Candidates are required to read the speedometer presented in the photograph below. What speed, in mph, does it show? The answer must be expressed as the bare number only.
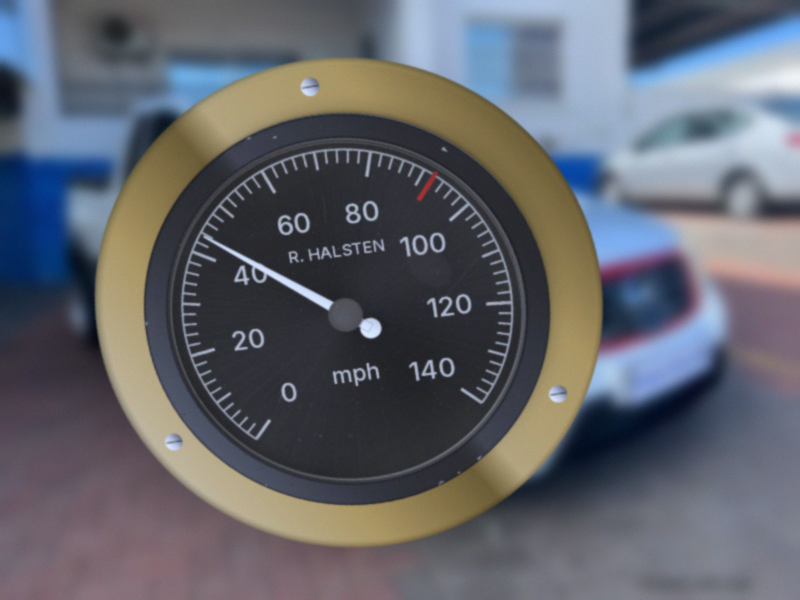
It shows 44
